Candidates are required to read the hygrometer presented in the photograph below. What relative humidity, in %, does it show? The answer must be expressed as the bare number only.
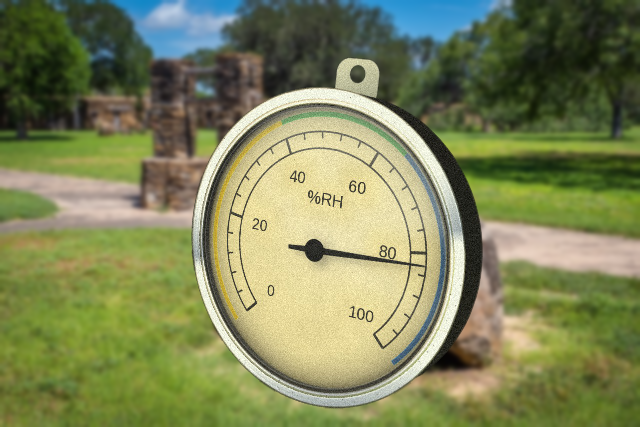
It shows 82
